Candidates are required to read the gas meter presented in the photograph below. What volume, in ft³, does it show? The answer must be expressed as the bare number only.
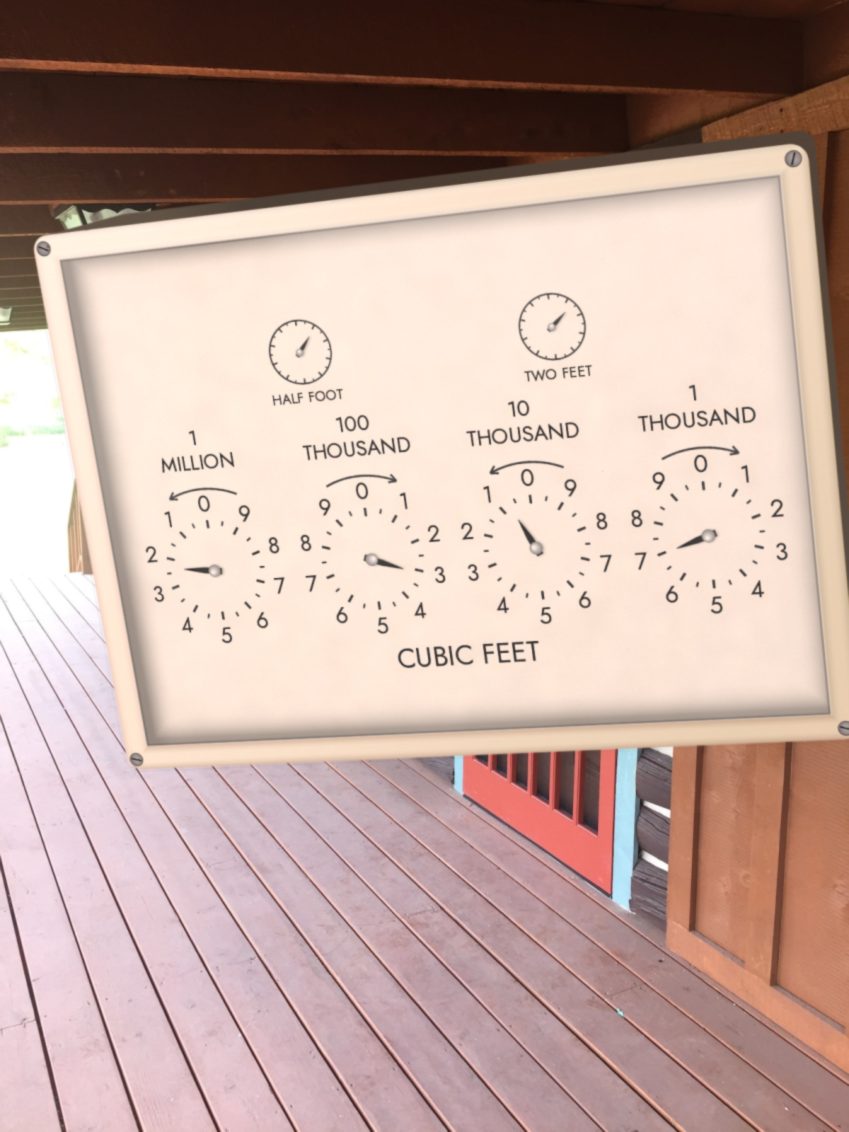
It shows 230700
